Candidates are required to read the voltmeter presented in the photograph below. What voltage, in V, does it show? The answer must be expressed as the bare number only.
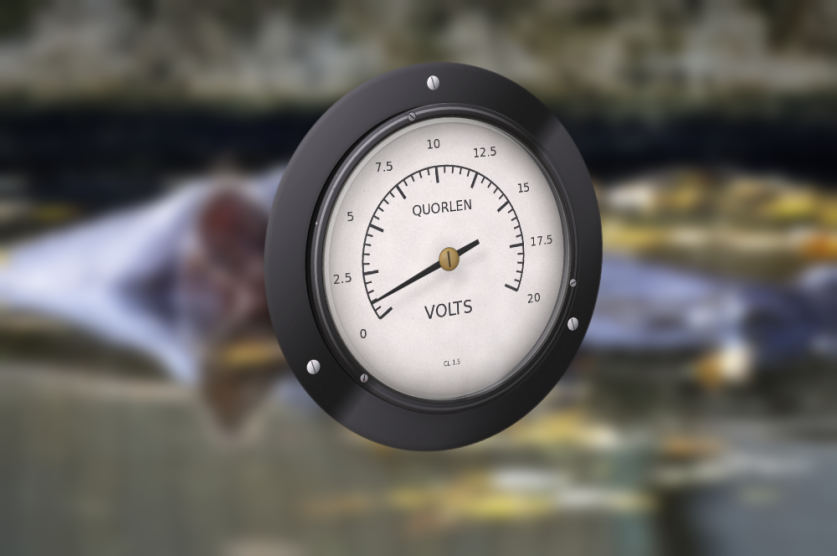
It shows 1
